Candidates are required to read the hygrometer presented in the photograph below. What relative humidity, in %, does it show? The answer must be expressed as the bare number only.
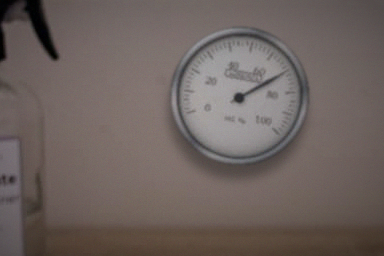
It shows 70
